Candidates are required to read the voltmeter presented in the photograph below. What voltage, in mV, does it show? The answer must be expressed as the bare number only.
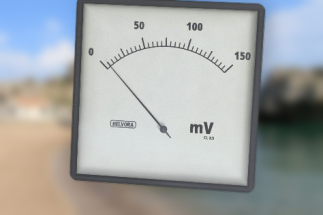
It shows 5
